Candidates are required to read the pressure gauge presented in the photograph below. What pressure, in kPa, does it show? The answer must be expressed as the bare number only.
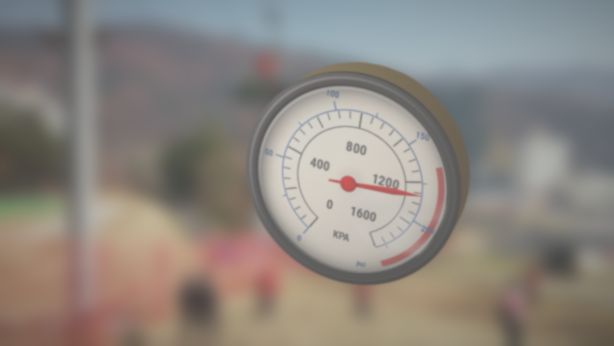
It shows 1250
